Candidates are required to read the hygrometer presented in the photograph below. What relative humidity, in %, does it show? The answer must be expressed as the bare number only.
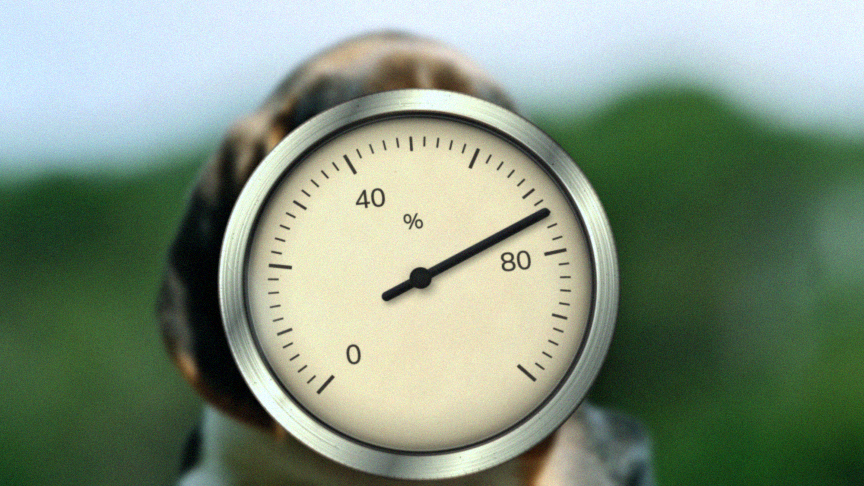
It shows 74
